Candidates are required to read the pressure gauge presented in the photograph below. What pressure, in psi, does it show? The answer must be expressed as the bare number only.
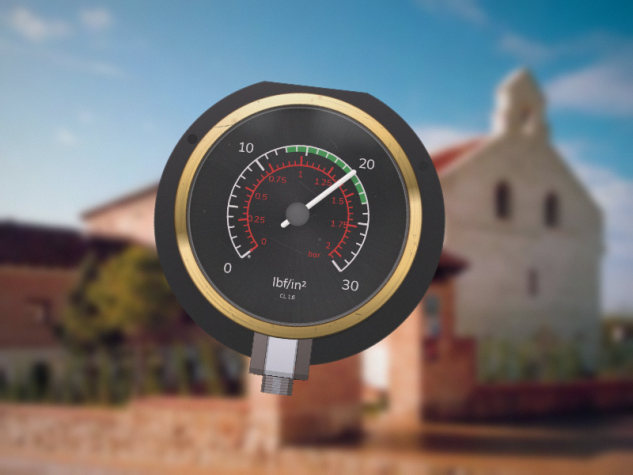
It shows 20
